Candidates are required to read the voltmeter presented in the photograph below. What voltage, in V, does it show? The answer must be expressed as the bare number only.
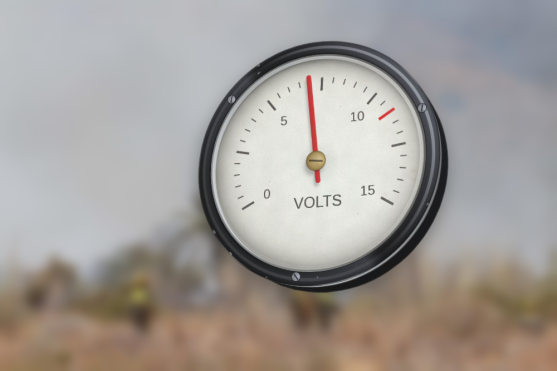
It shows 7
